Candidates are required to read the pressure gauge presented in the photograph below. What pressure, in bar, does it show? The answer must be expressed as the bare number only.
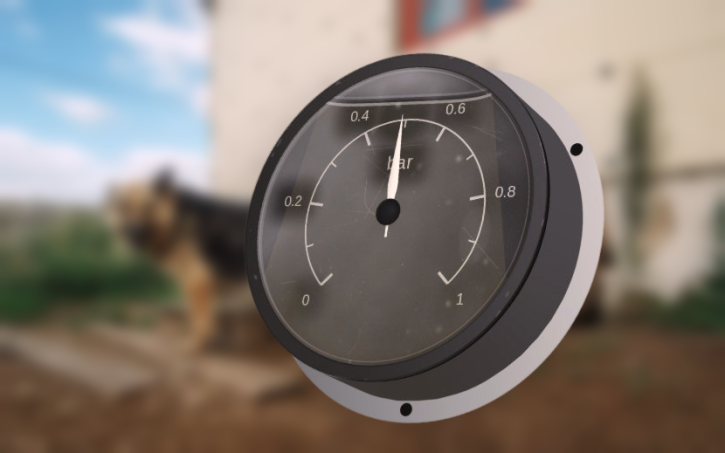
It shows 0.5
